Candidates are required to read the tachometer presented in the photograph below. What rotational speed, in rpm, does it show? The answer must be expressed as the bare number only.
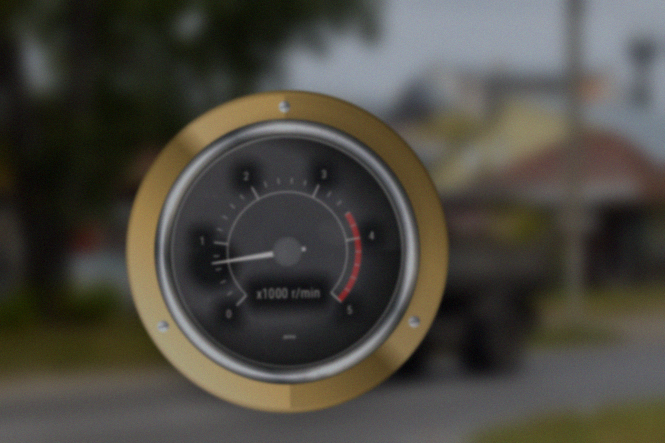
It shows 700
